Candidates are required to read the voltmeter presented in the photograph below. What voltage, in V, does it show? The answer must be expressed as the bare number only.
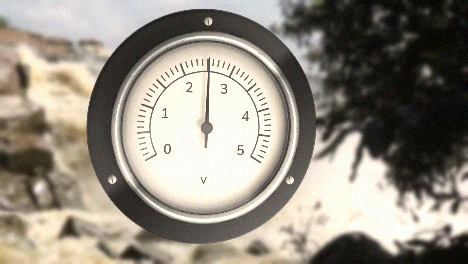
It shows 2.5
